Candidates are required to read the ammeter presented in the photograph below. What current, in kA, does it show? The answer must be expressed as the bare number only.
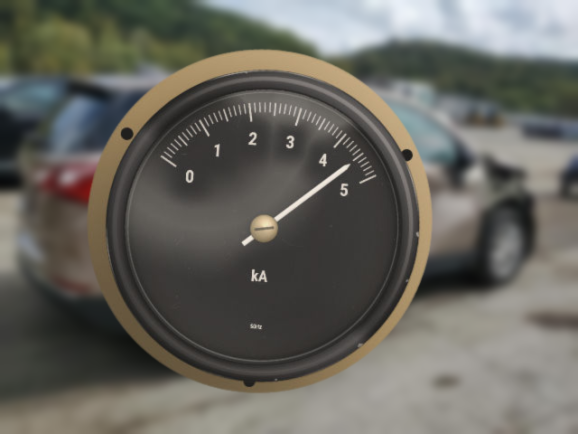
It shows 4.5
